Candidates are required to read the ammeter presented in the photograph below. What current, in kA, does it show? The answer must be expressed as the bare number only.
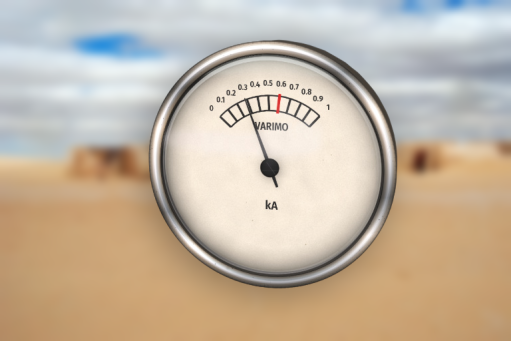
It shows 0.3
